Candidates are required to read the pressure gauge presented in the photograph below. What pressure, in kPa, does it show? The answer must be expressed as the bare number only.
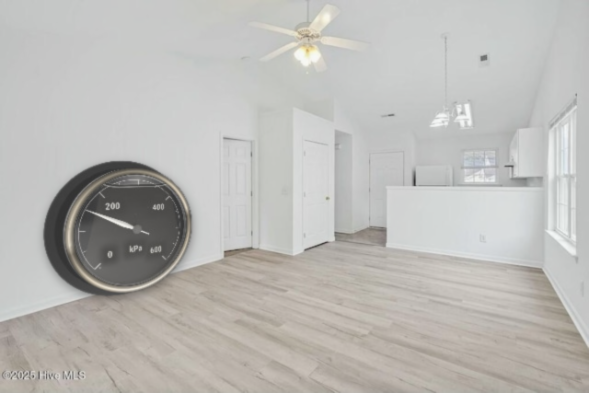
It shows 150
